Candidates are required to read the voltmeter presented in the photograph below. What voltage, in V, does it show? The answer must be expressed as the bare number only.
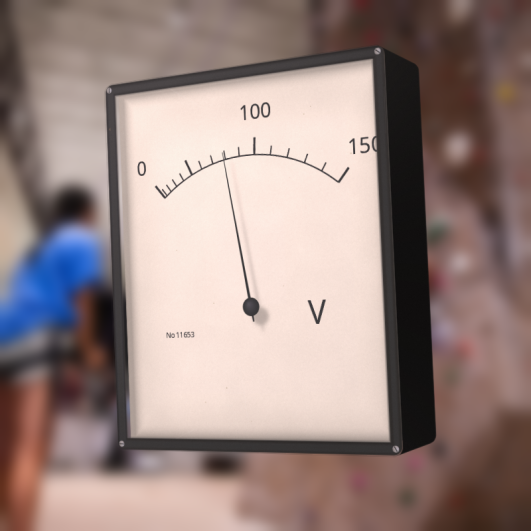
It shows 80
